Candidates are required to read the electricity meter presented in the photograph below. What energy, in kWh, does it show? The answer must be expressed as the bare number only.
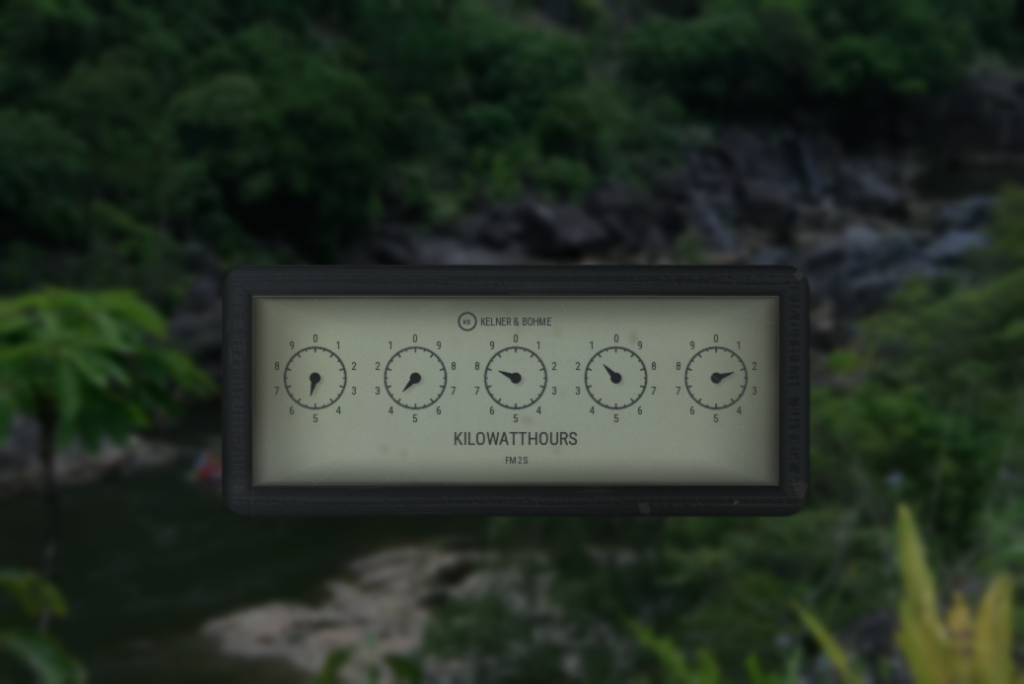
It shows 53812
